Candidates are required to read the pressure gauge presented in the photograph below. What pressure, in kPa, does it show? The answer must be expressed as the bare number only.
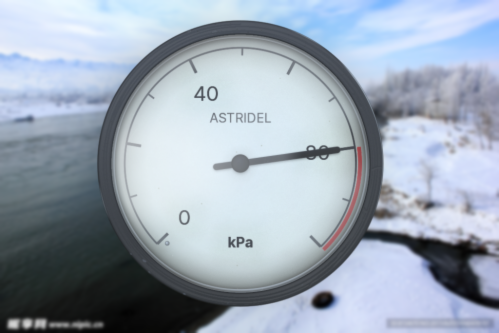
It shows 80
